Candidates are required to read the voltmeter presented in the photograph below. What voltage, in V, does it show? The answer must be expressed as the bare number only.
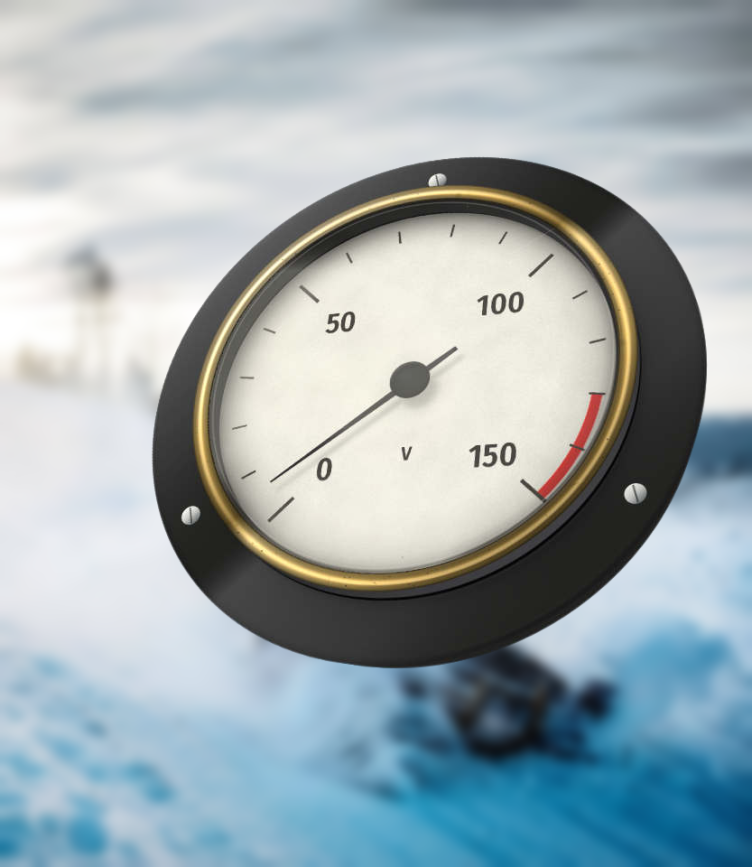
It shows 5
